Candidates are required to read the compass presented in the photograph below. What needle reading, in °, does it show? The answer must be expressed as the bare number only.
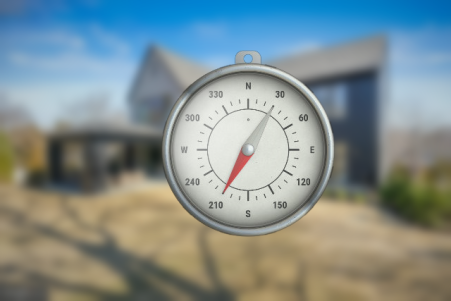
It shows 210
